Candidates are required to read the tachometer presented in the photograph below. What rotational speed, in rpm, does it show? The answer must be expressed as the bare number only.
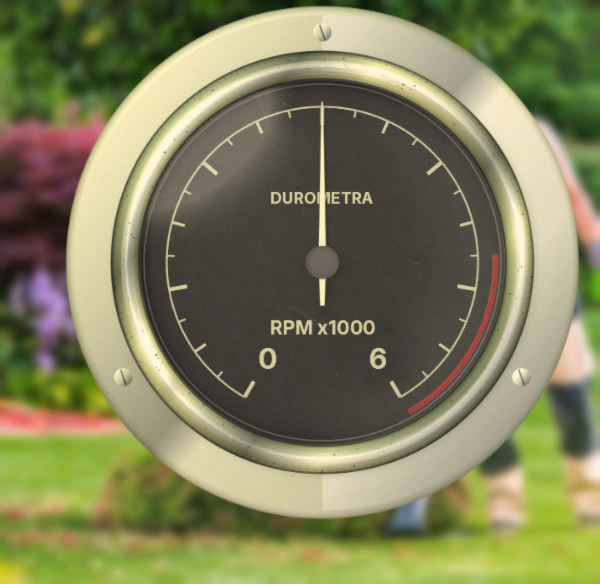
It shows 3000
